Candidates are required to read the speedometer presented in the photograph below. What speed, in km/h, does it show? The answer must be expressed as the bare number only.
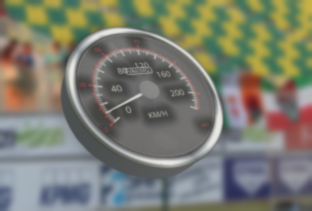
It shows 10
